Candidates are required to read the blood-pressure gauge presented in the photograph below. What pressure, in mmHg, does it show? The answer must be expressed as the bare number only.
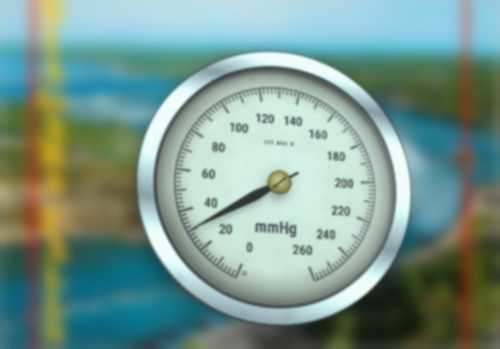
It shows 30
